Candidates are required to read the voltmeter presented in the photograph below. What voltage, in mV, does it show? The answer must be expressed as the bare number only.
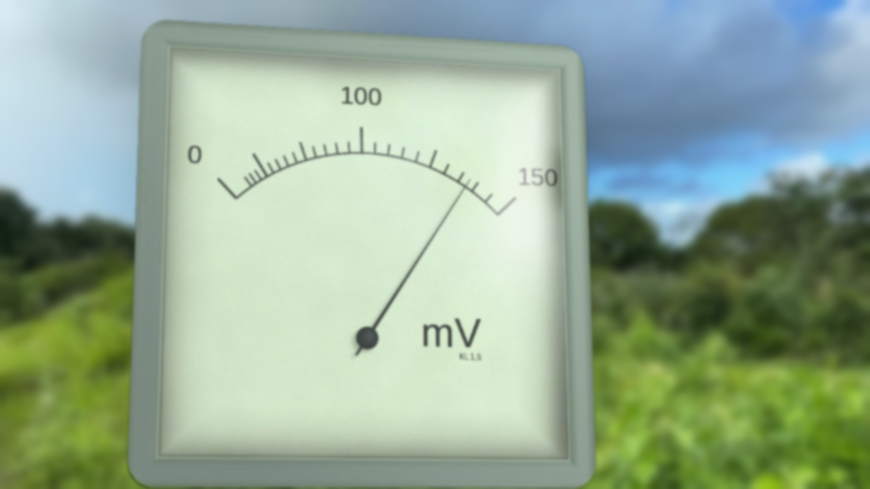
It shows 137.5
